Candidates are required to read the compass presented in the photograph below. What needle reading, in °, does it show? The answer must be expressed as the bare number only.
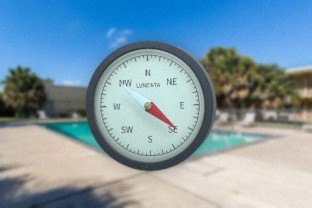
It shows 130
